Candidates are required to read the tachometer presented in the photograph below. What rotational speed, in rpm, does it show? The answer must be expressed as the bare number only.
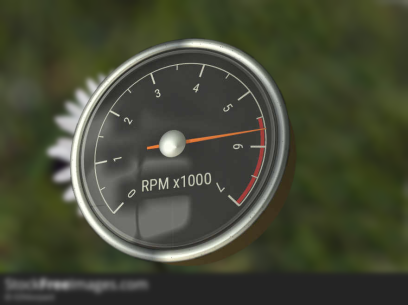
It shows 5750
